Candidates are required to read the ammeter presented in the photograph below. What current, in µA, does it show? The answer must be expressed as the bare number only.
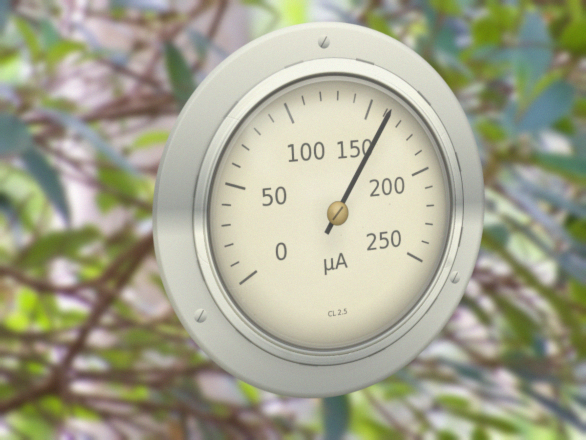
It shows 160
